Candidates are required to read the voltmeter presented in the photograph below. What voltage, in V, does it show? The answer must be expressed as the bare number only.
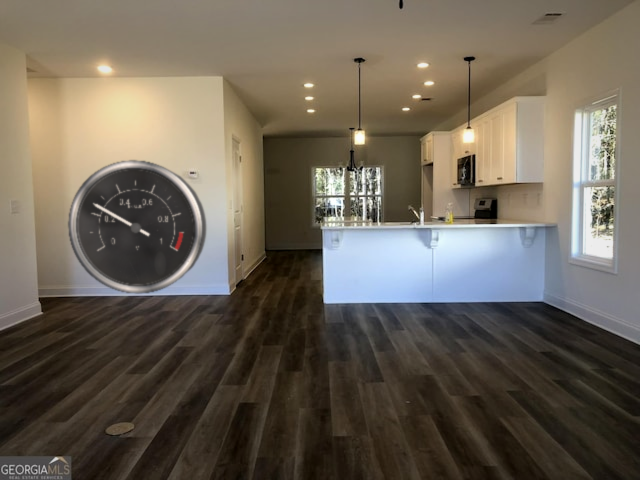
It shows 0.25
